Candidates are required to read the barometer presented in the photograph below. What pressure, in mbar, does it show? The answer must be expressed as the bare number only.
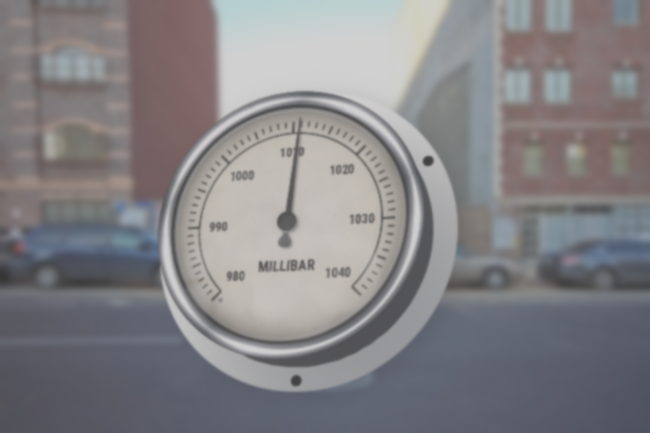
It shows 1011
